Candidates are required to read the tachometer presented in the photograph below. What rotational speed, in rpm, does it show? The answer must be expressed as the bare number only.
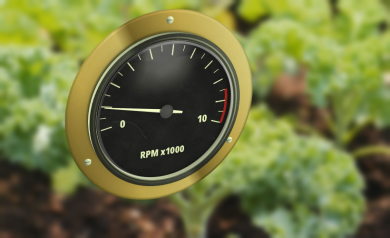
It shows 1000
